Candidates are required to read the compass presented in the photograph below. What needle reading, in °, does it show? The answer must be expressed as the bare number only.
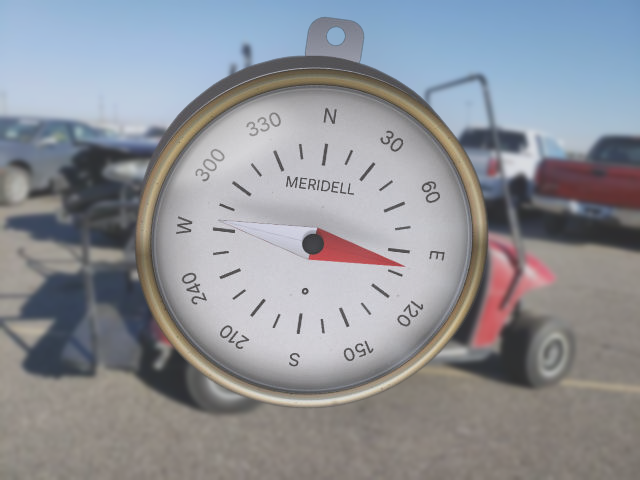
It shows 97.5
